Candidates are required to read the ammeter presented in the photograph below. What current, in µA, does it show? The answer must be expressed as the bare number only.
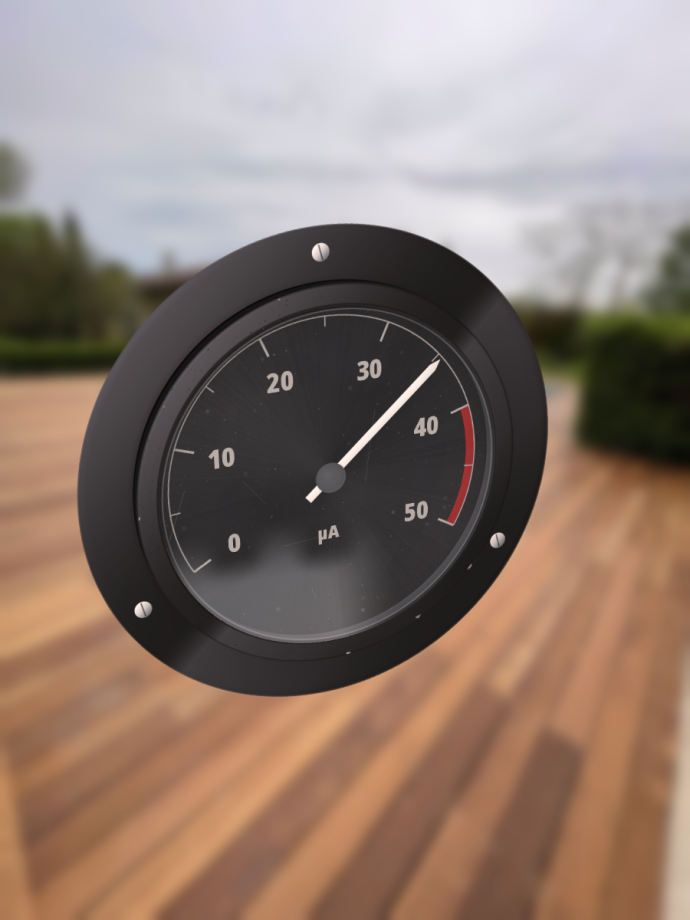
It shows 35
